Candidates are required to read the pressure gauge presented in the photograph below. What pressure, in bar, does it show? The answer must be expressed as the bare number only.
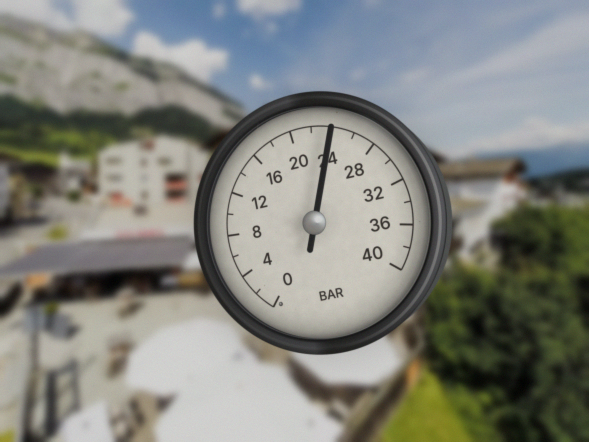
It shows 24
